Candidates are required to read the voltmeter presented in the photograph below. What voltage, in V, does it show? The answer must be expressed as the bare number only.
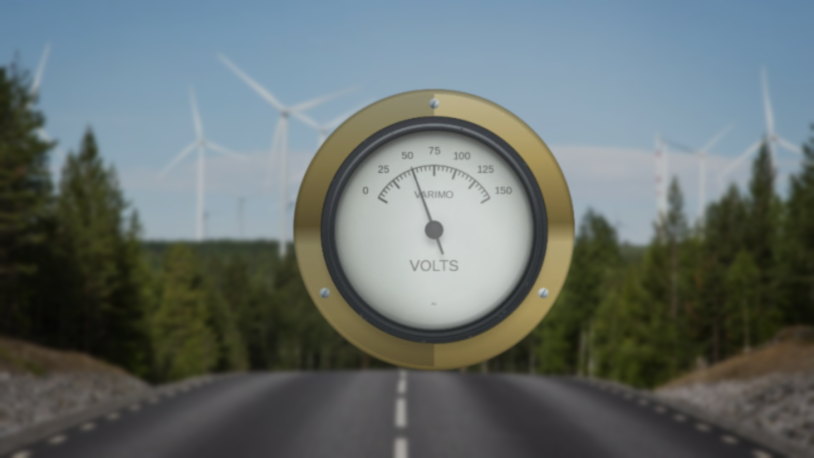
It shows 50
